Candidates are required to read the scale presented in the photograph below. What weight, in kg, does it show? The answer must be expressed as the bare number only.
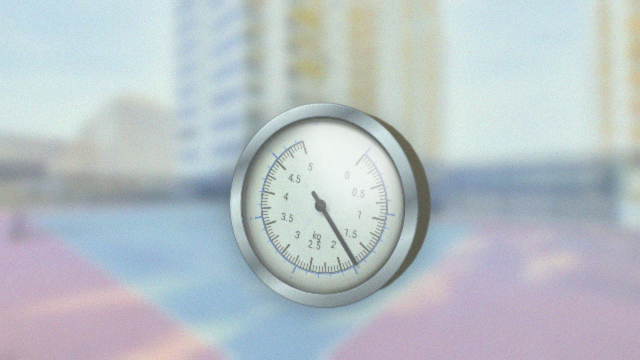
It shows 1.75
